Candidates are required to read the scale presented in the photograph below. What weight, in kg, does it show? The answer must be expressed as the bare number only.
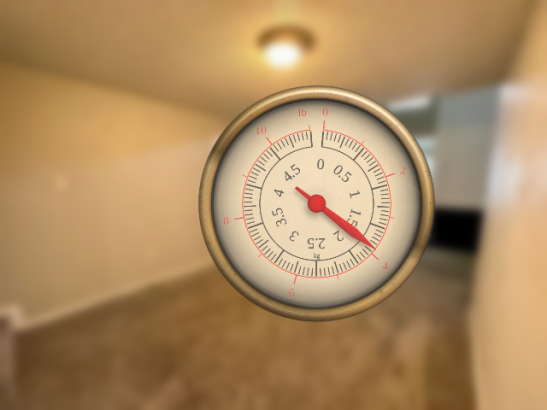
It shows 1.75
